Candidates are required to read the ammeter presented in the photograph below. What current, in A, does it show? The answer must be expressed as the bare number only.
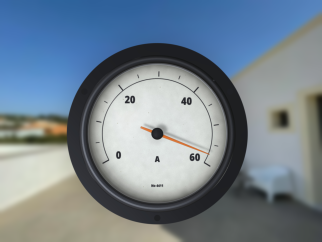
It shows 57.5
